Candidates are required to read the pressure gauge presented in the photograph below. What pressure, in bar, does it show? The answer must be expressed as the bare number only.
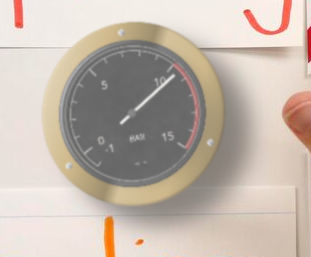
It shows 10.5
